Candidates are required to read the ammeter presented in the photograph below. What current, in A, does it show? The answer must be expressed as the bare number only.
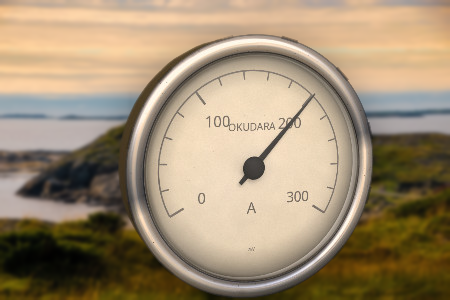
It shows 200
